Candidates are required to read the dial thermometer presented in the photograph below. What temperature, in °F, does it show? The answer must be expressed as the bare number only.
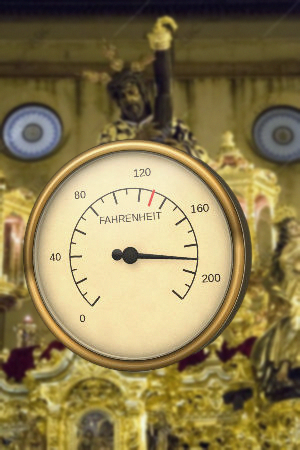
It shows 190
